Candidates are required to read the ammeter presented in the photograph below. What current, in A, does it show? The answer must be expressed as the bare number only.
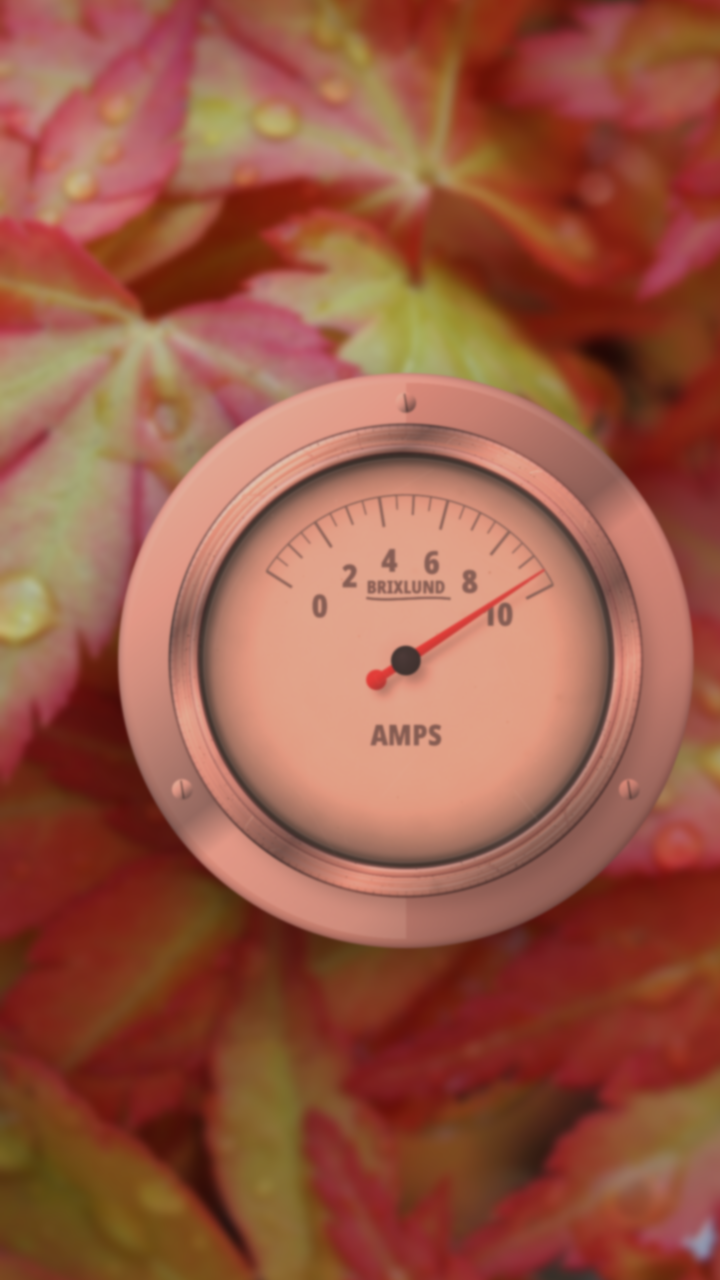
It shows 9.5
